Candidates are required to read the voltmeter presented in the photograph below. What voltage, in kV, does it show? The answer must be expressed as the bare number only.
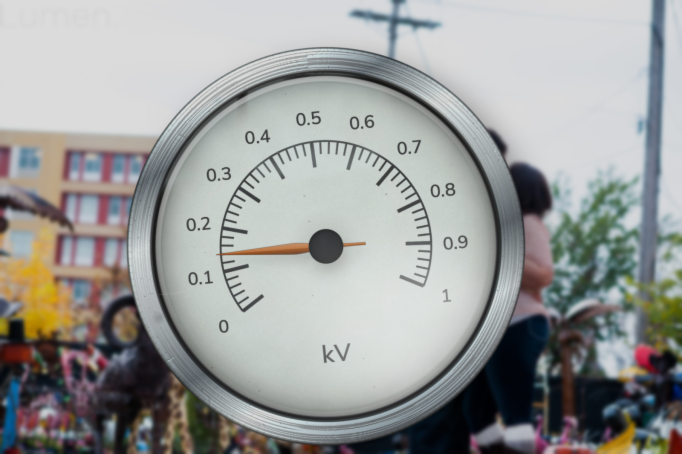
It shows 0.14
